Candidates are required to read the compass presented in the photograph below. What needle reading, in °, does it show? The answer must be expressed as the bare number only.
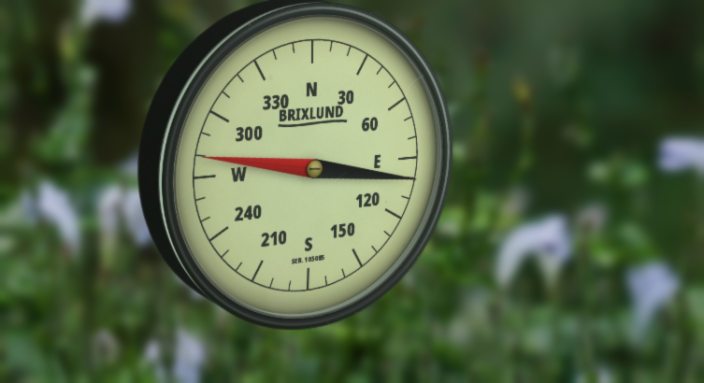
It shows 280
